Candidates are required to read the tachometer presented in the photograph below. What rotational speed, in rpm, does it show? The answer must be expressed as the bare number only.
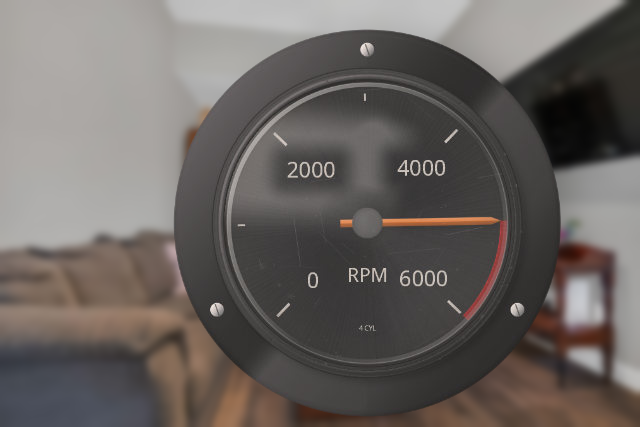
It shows 5000
